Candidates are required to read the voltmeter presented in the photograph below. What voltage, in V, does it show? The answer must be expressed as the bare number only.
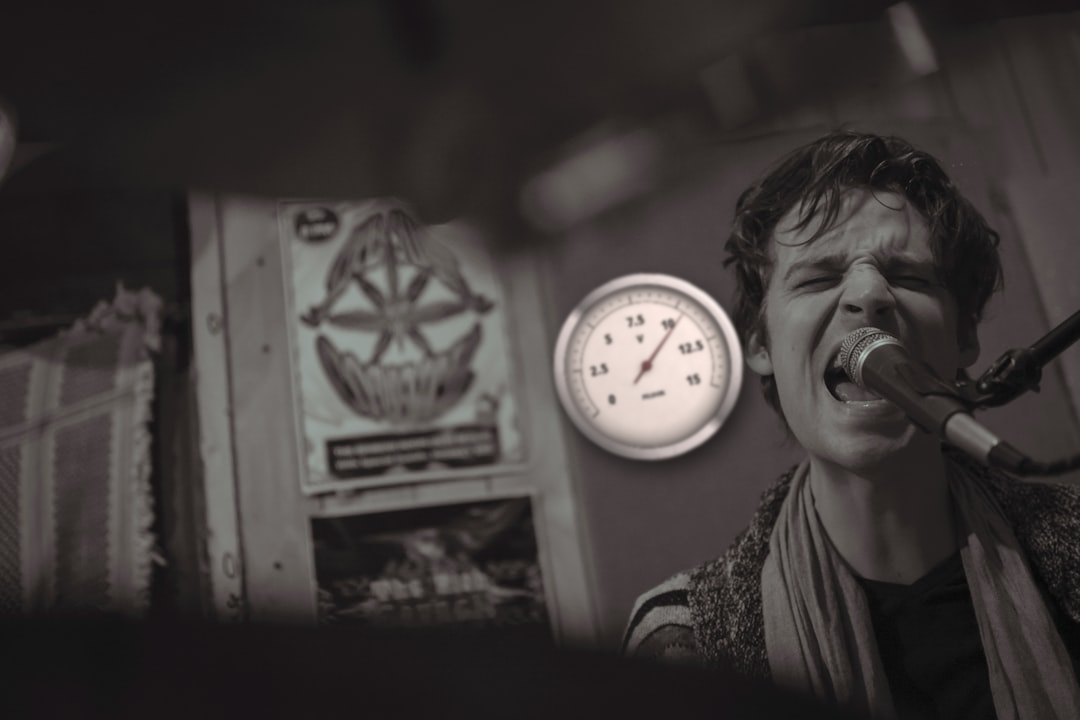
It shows 10.5
